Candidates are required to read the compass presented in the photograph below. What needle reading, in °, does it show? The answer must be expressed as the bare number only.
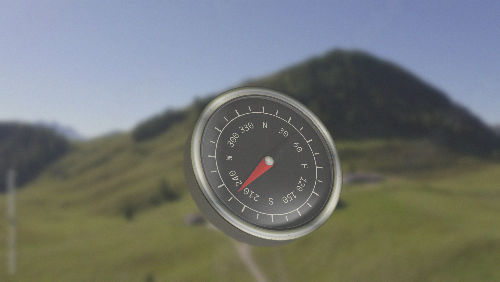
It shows 225
